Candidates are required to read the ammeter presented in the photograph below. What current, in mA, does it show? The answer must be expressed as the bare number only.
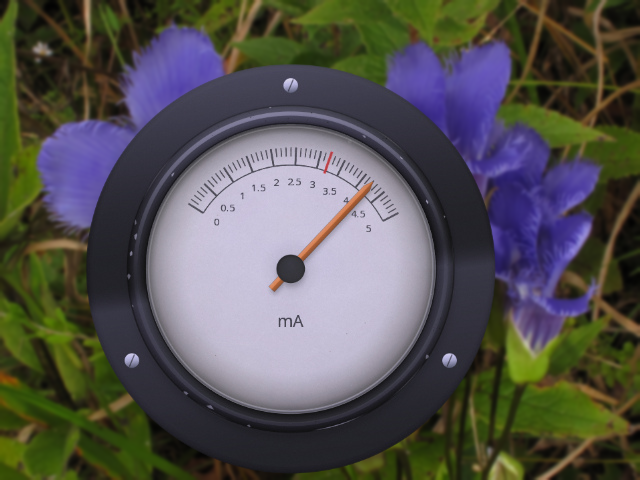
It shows 4.2
